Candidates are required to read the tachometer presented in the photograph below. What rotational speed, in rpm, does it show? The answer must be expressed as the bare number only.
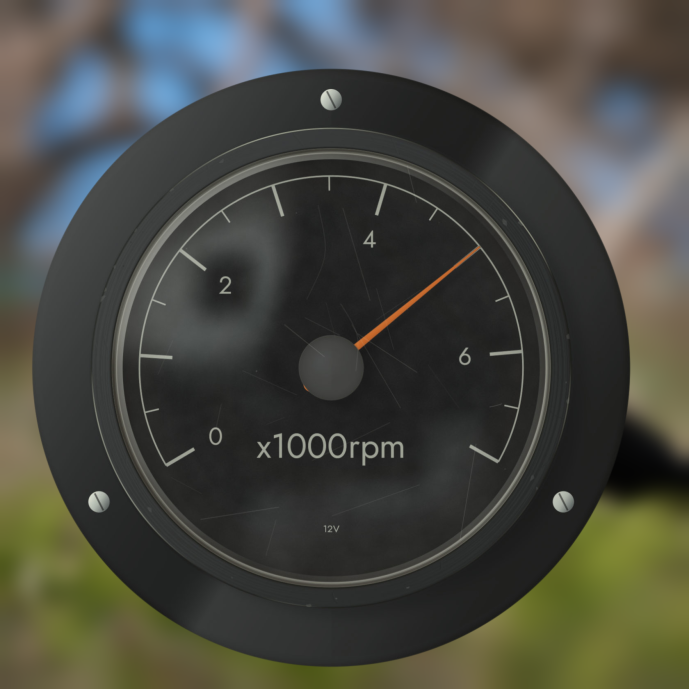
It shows 5000
